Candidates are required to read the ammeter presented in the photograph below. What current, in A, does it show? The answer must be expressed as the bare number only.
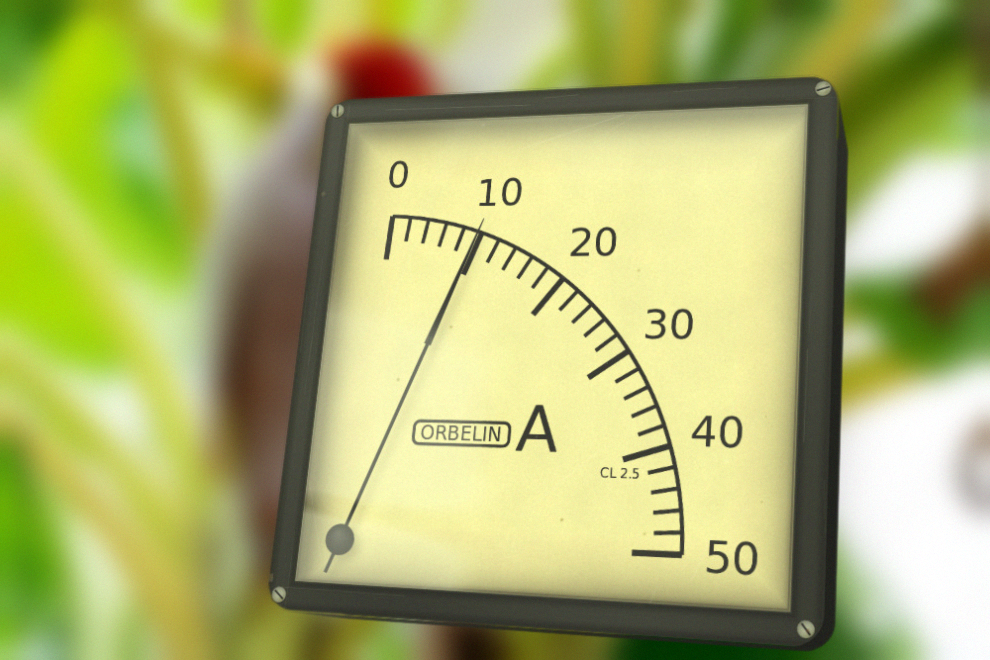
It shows 10
